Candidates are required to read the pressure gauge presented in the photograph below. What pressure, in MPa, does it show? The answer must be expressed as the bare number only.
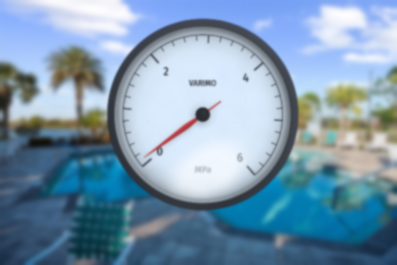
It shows 0.1
